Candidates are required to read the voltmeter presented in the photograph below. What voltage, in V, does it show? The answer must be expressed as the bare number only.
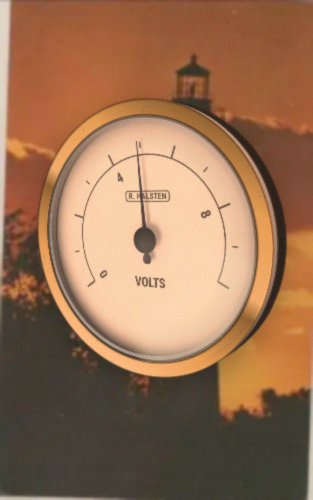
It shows 5
